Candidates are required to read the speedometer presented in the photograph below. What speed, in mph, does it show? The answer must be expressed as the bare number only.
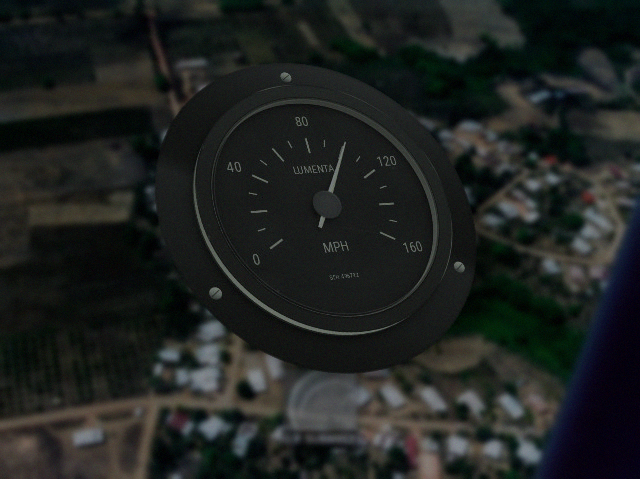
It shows 100
